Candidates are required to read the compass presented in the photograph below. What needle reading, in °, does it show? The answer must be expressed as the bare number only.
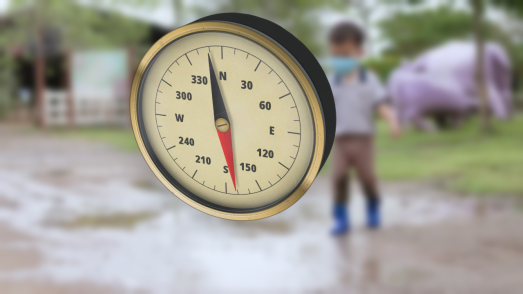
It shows 170
